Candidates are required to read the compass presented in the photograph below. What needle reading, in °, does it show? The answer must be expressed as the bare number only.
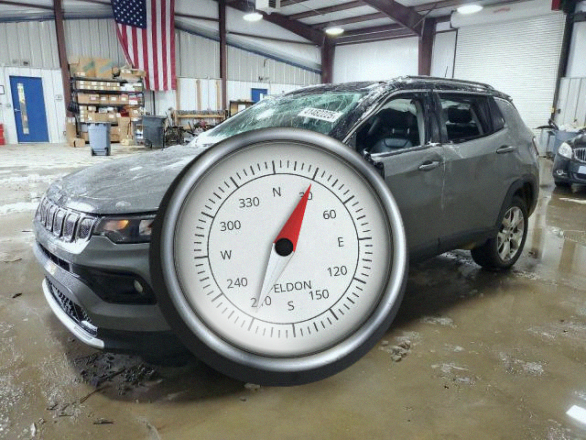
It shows 30
